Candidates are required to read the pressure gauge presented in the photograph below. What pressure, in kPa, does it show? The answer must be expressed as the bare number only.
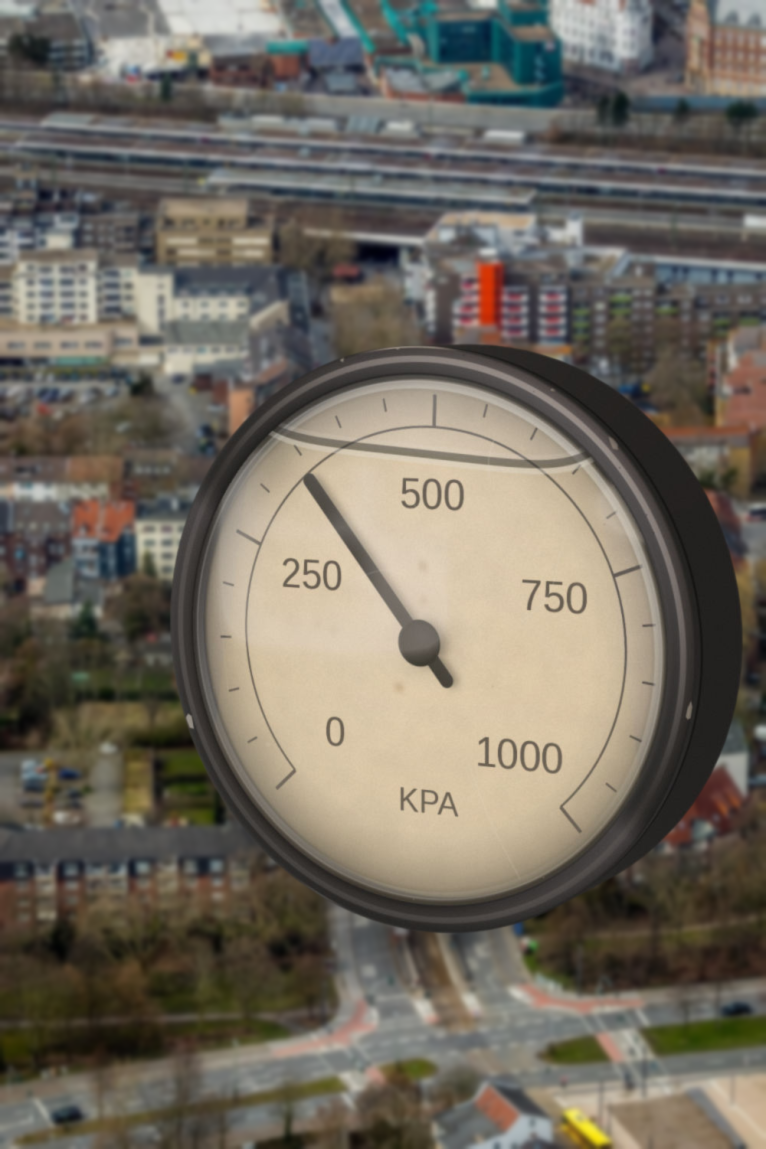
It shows 350
